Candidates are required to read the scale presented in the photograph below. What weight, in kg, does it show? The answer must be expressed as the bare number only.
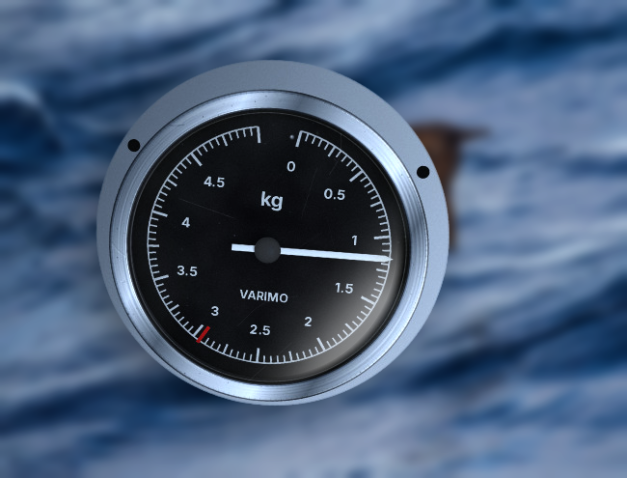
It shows 1.15
